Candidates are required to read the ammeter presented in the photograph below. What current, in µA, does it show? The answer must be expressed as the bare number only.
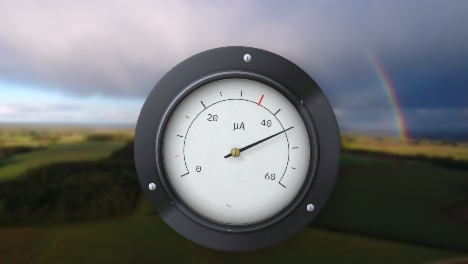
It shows 45
